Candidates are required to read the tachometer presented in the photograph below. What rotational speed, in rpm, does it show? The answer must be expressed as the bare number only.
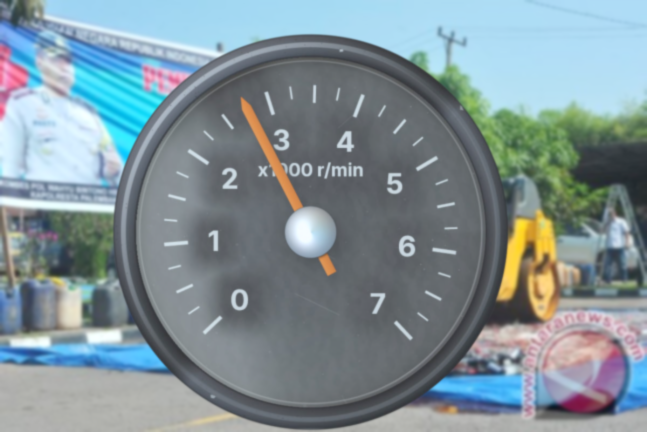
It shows 2750
